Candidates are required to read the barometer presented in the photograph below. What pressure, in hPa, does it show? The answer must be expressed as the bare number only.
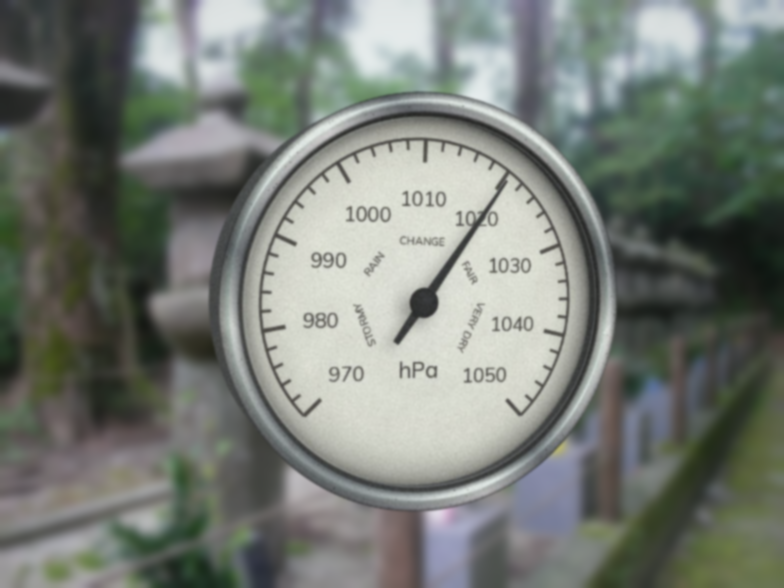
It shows 1020
